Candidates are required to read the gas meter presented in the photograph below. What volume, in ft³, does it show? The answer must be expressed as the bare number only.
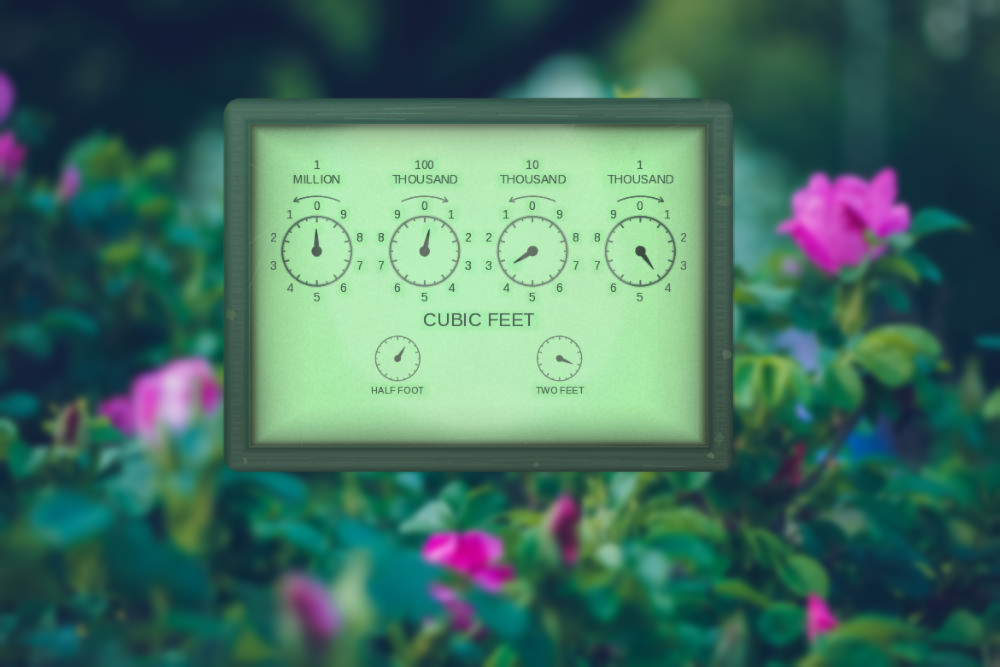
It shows 3400
